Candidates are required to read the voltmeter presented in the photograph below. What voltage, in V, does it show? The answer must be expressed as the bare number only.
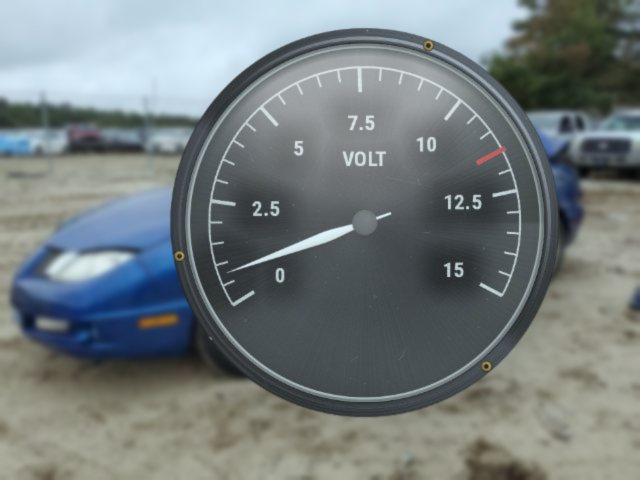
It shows 0.75
